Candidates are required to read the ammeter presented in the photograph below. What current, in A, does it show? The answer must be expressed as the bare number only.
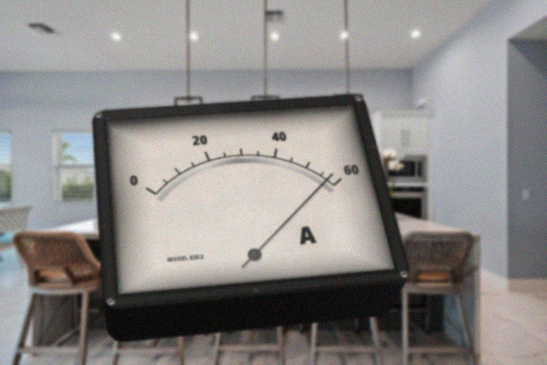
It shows 57.5
